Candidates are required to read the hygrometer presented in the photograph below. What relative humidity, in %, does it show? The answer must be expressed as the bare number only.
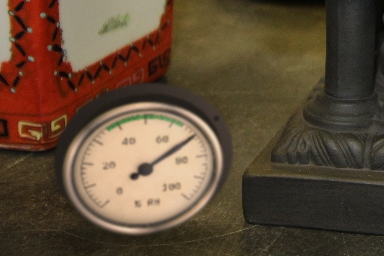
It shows 70
